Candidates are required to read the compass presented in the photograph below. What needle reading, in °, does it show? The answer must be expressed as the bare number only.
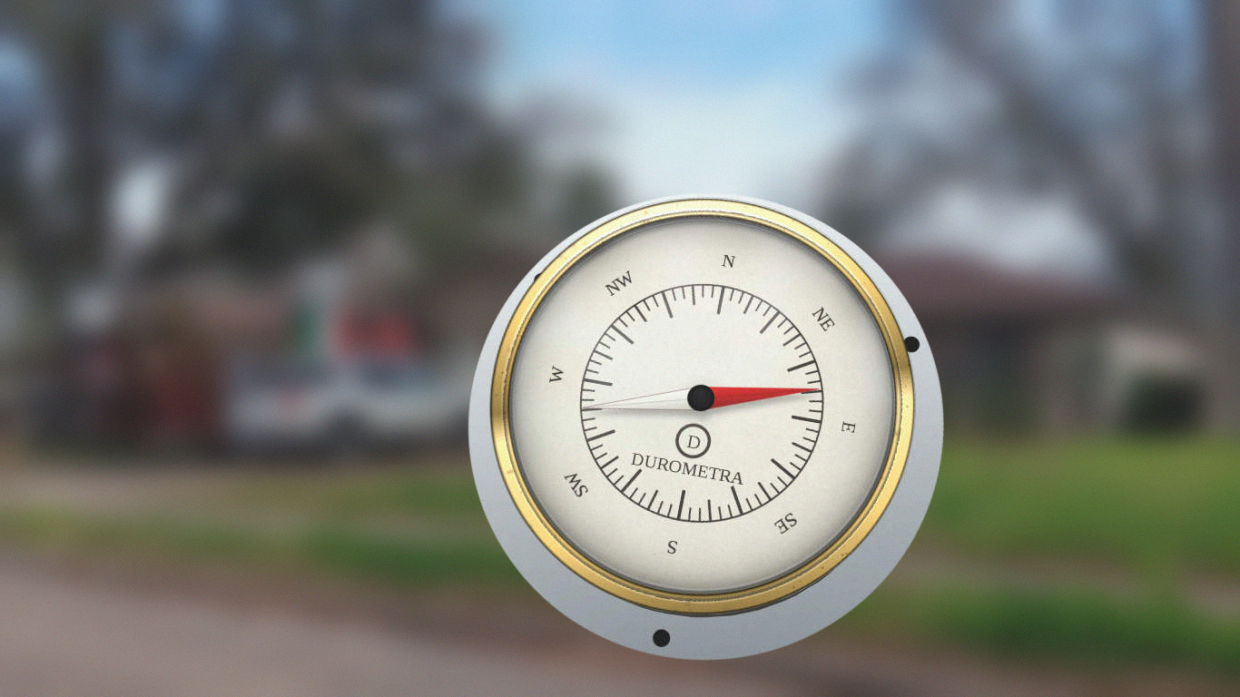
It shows 75
